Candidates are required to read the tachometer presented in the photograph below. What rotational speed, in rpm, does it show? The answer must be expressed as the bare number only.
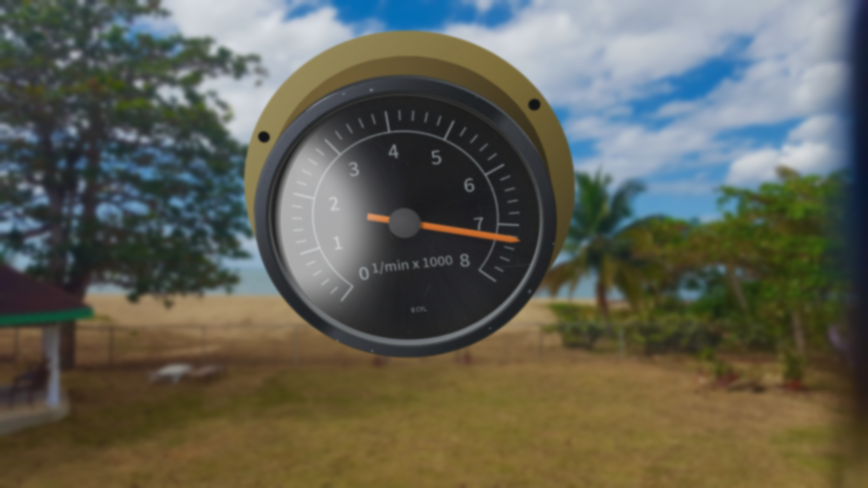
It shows 7200
